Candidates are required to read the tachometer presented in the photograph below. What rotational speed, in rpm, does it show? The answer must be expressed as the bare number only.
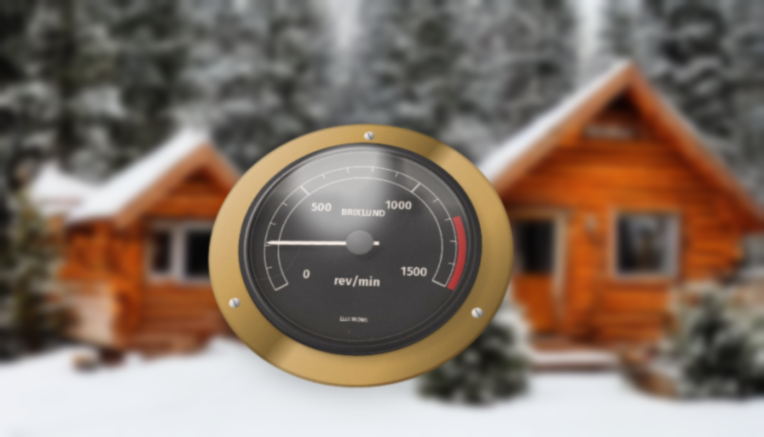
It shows 200
